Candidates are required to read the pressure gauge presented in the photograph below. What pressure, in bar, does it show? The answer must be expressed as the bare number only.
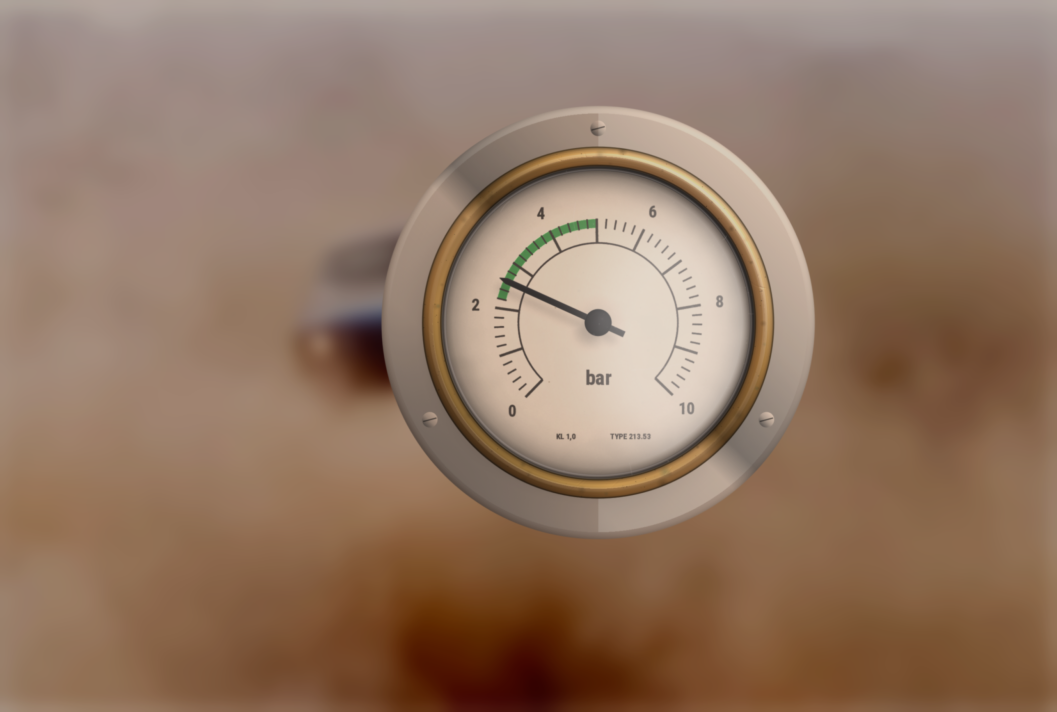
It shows 2.6
